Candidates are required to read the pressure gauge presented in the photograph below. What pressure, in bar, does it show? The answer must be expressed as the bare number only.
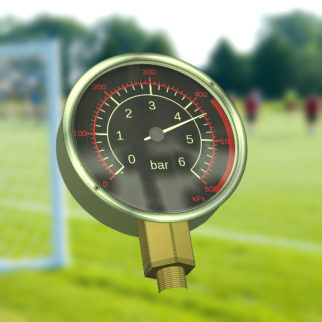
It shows 4.4
